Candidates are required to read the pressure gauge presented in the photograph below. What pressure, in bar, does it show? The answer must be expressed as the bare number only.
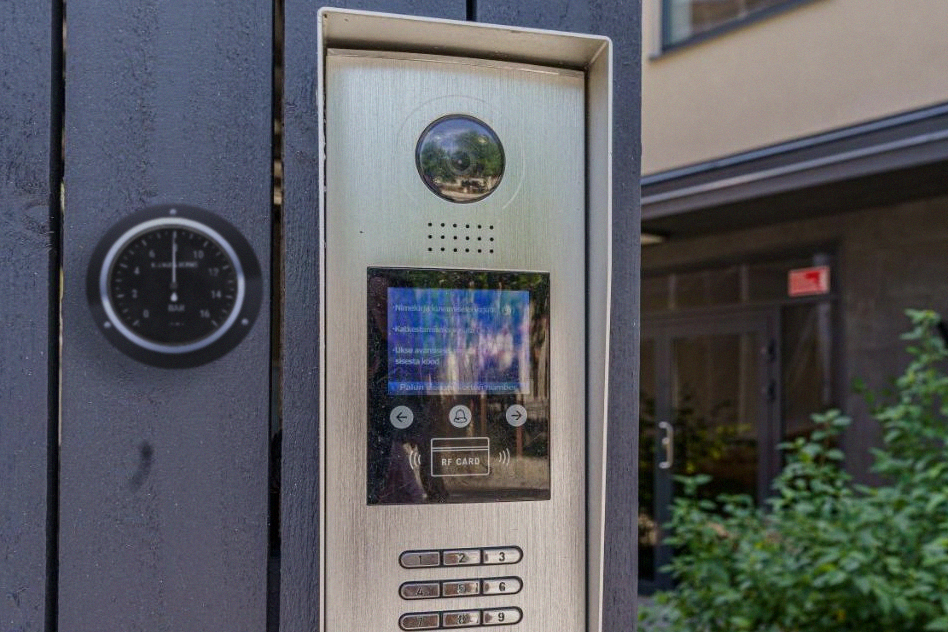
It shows 8
